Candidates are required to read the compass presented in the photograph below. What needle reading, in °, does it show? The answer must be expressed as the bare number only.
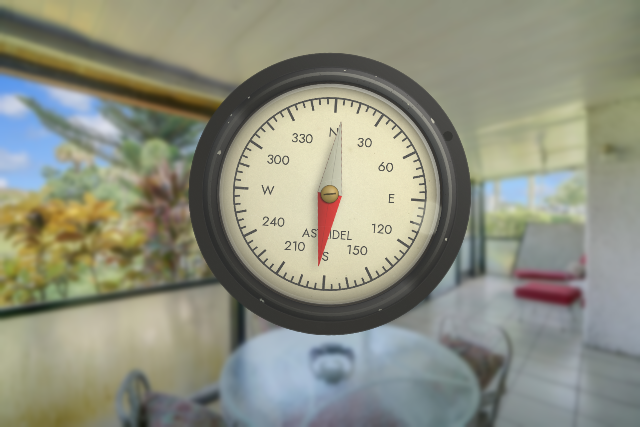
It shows 185
